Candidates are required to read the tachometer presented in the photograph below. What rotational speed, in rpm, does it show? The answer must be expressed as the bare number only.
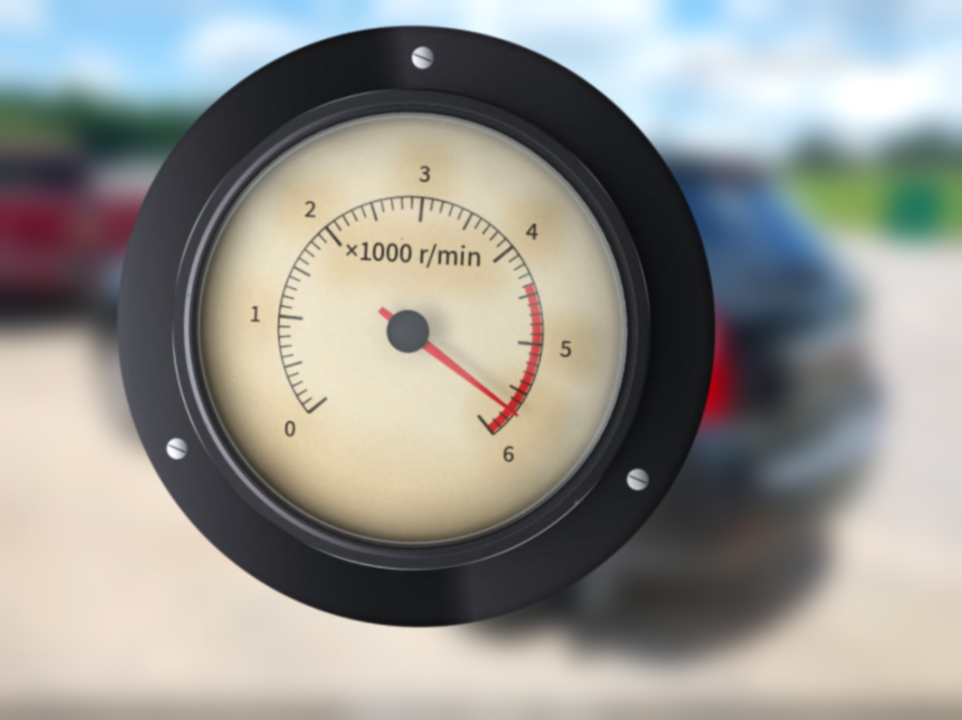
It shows 5700
